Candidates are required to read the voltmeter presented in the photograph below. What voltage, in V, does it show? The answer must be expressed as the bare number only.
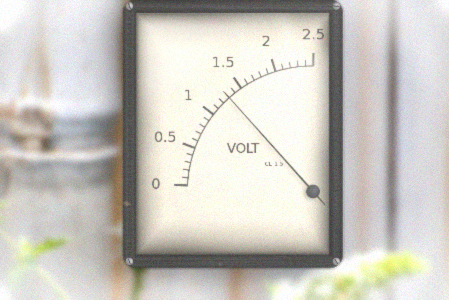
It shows 1.3
